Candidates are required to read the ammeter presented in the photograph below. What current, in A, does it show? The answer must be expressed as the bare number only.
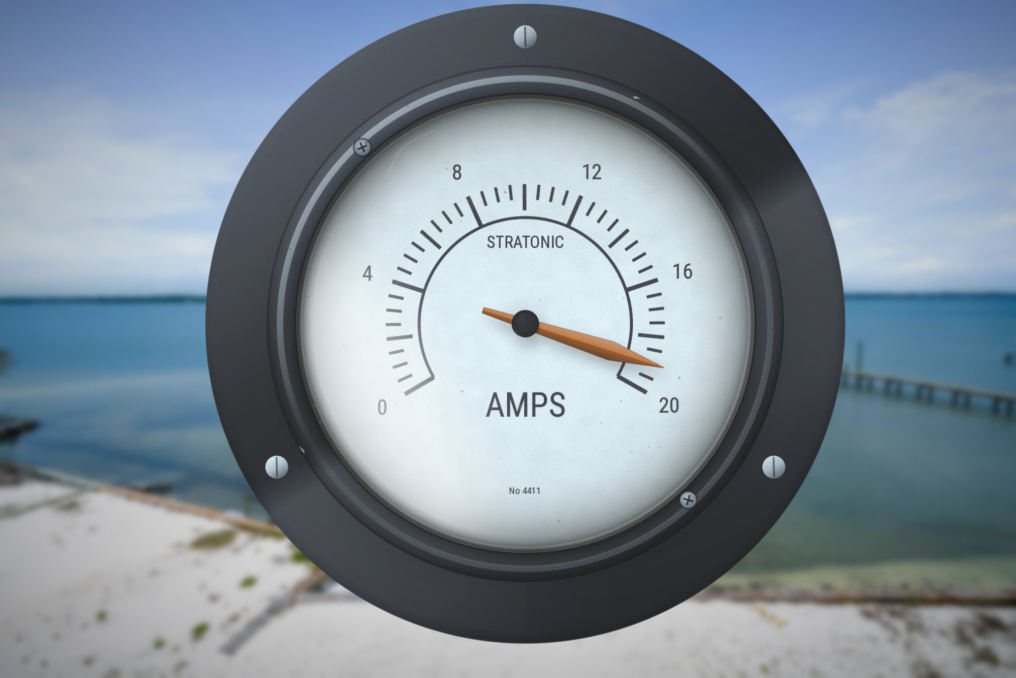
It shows 19
